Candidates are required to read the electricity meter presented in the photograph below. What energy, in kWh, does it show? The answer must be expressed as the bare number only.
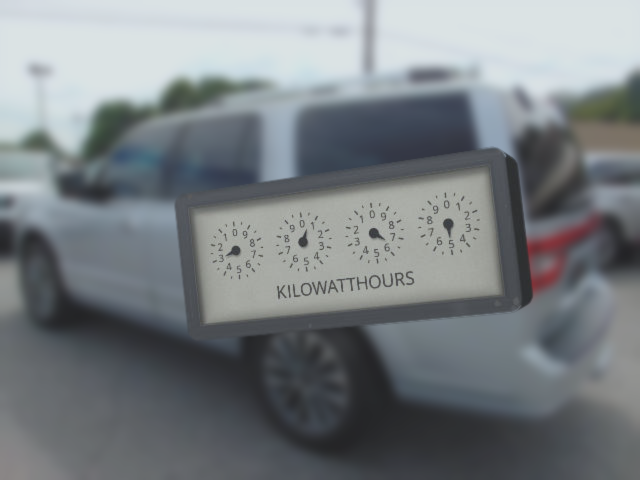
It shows 3065
